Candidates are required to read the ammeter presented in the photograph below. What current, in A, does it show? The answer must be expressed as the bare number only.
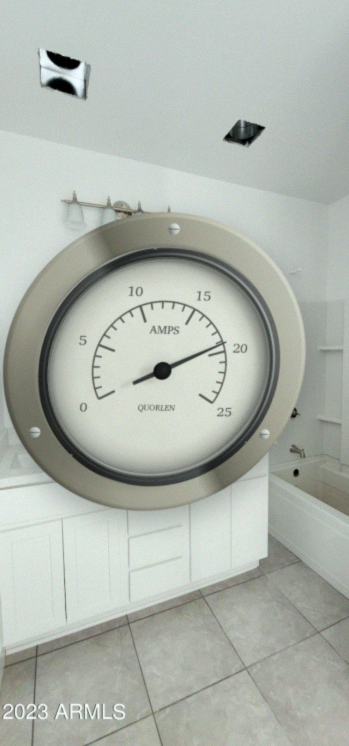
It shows 19
